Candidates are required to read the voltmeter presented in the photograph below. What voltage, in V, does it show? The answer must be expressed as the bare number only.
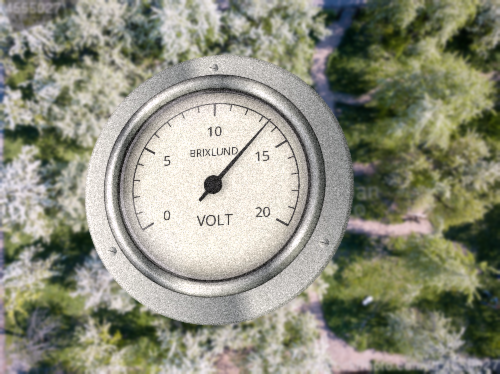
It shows 13.5
